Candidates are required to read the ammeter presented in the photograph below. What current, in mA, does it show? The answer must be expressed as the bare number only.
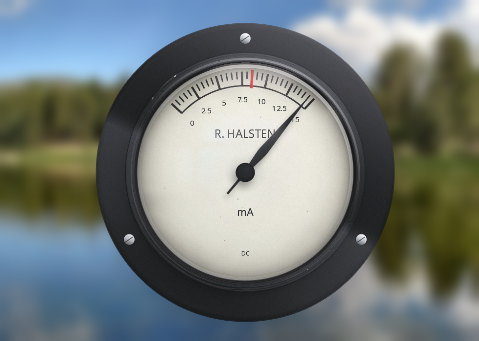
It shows 14.5
